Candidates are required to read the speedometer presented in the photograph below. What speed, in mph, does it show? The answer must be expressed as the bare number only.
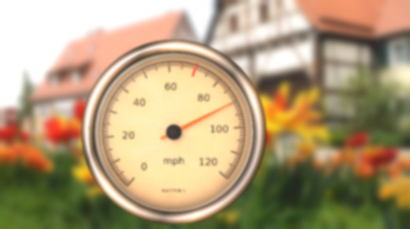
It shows 90
